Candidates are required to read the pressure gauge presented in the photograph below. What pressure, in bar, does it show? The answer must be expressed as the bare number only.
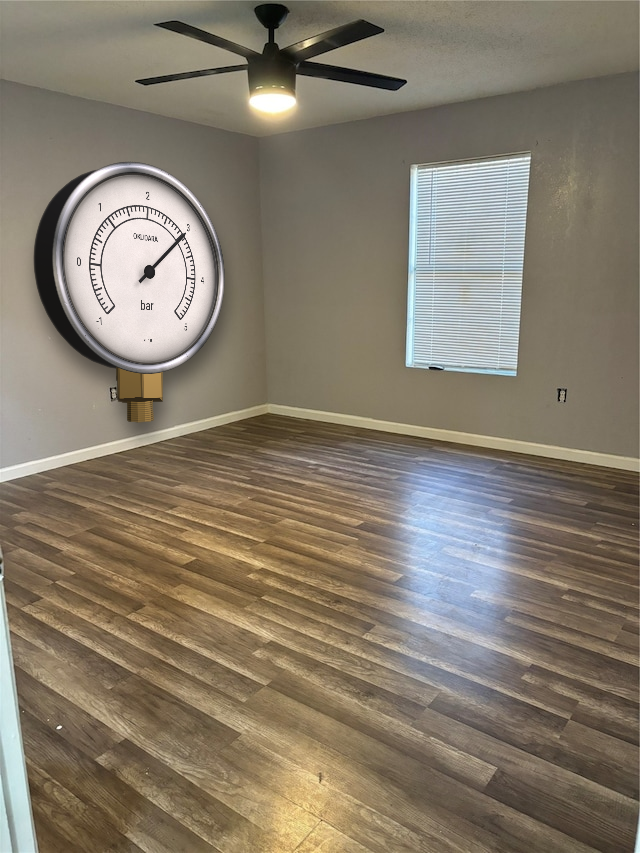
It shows 3
